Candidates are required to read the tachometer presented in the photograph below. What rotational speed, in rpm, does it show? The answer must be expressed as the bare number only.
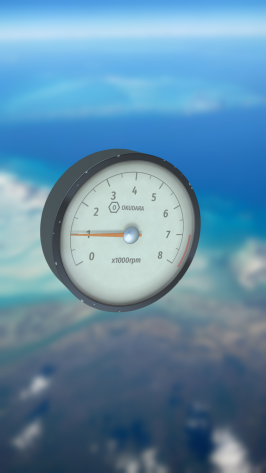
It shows 1000
